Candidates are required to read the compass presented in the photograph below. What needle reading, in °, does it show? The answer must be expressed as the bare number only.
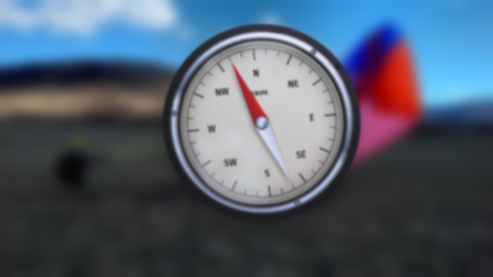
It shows 340
